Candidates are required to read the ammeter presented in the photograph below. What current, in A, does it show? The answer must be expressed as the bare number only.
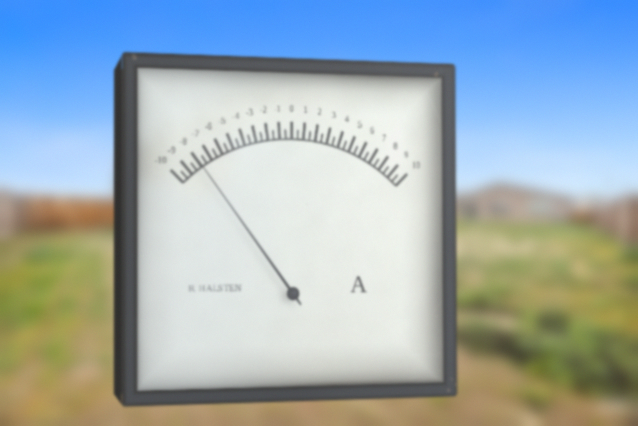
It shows -8
